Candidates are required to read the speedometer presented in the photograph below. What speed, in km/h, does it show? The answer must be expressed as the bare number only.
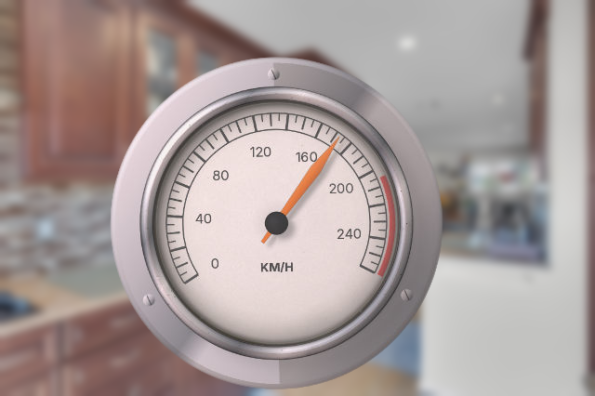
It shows 172.5
